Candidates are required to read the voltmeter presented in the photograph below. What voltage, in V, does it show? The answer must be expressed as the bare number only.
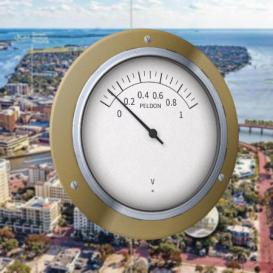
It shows 0.1
